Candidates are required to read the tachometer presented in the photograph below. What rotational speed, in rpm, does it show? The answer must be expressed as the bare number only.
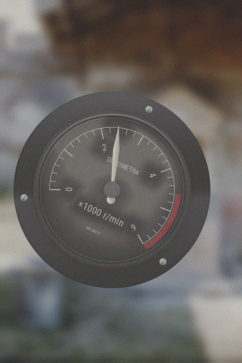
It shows 2400
